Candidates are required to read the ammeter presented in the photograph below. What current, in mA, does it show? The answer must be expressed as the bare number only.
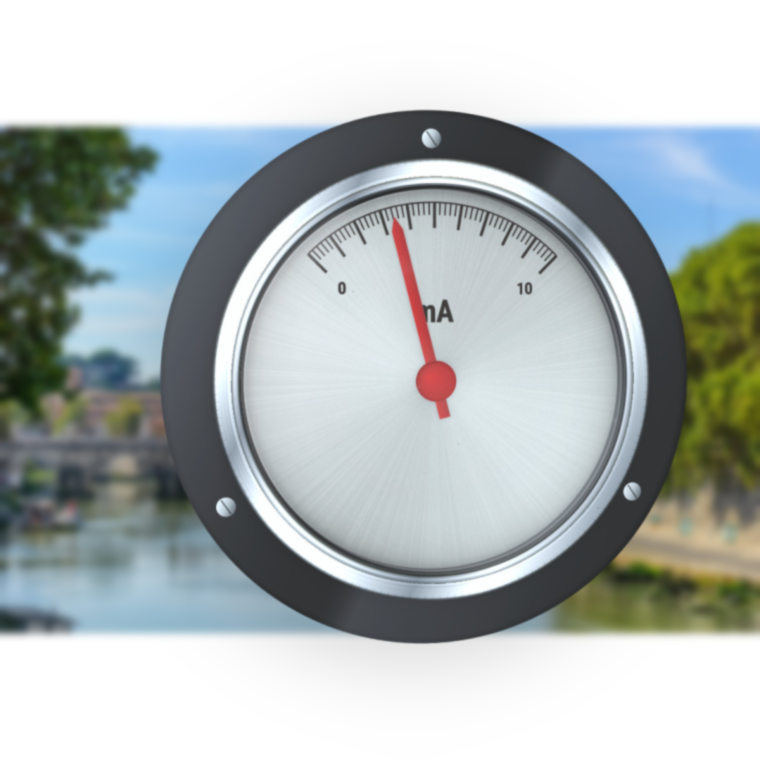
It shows 3.4
